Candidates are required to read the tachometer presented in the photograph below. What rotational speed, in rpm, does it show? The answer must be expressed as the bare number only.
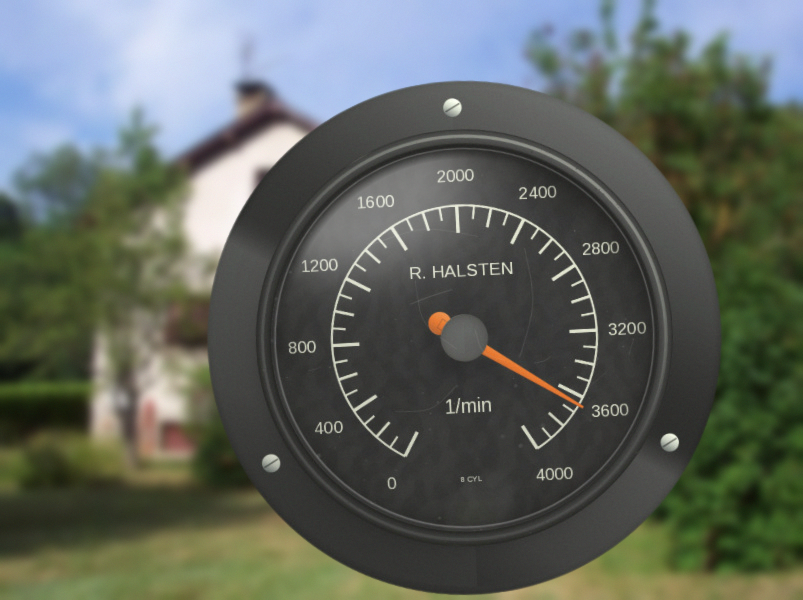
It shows 3650
